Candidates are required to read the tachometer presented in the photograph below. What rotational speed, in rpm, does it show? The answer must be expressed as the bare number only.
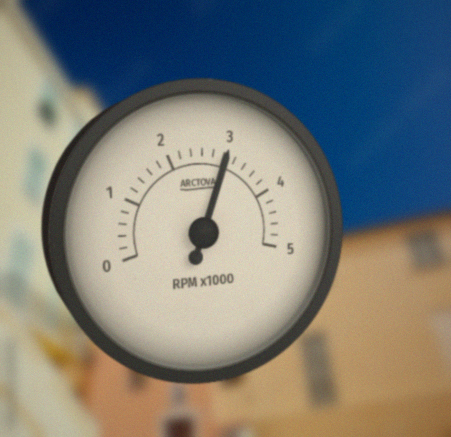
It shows 3000
